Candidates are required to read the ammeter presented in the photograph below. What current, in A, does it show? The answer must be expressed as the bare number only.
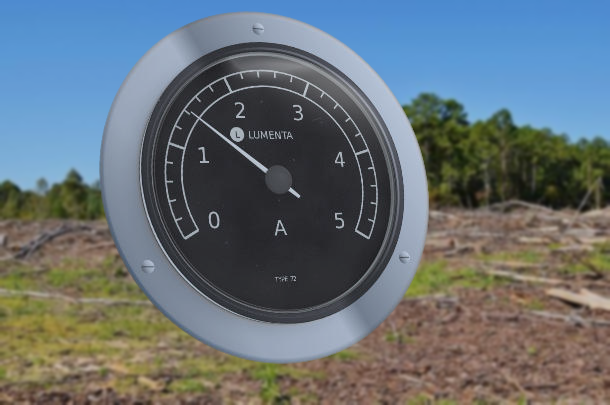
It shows 1.4
